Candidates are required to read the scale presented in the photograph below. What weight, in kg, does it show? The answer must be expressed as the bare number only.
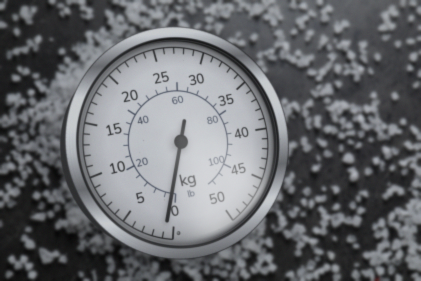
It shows 1
